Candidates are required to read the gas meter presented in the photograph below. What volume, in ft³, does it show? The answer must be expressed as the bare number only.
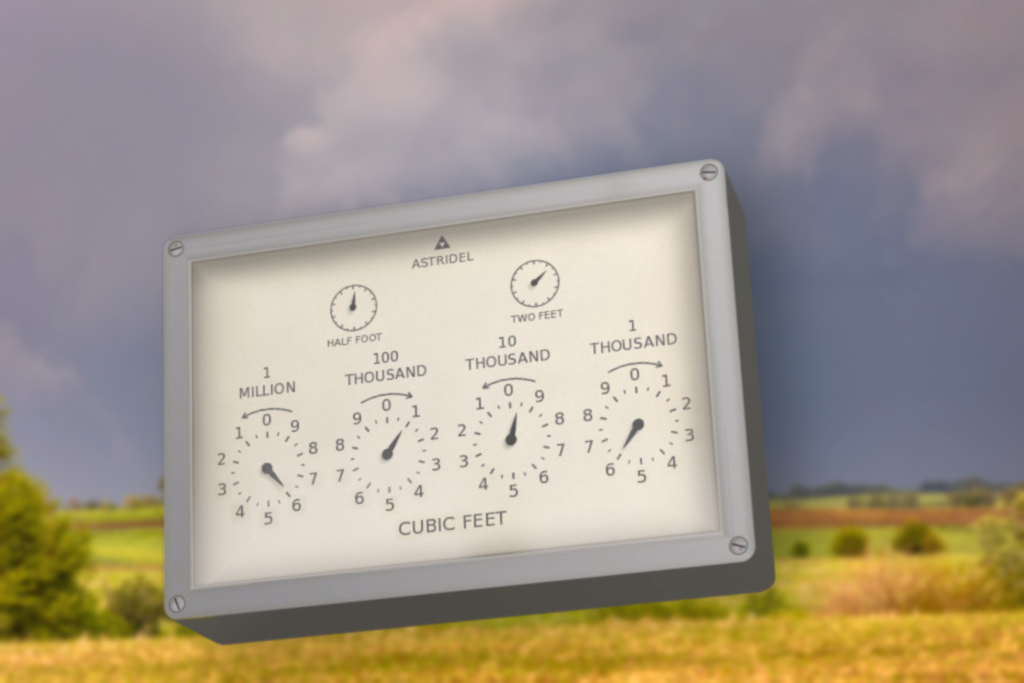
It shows 609600
